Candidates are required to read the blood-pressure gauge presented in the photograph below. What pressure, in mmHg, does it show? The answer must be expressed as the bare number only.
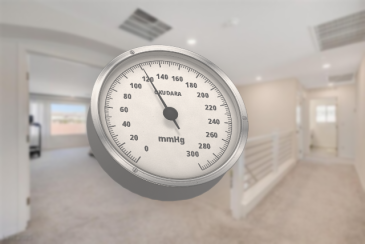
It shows 120
